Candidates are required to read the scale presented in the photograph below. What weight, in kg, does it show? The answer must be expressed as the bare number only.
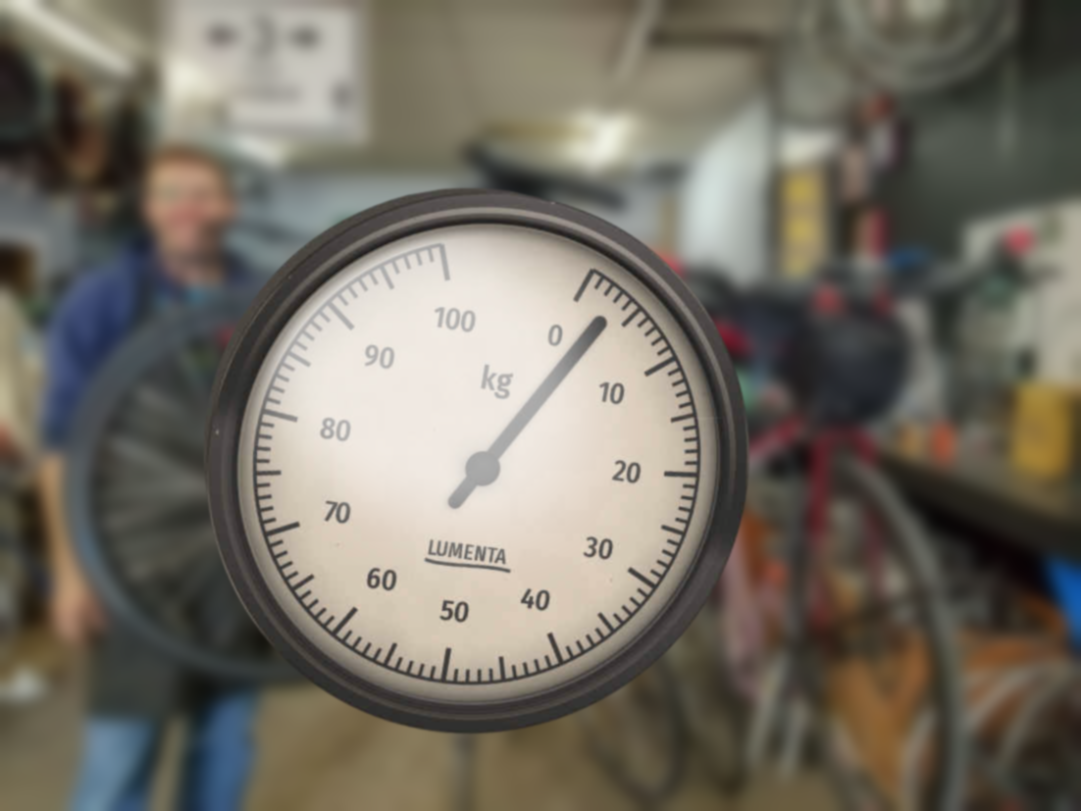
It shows 3
